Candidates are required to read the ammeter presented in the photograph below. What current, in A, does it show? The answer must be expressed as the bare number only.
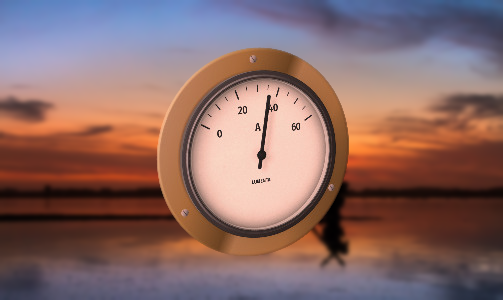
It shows 35
